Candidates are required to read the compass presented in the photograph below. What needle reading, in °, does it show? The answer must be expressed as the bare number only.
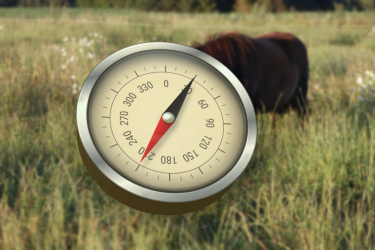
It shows 210
